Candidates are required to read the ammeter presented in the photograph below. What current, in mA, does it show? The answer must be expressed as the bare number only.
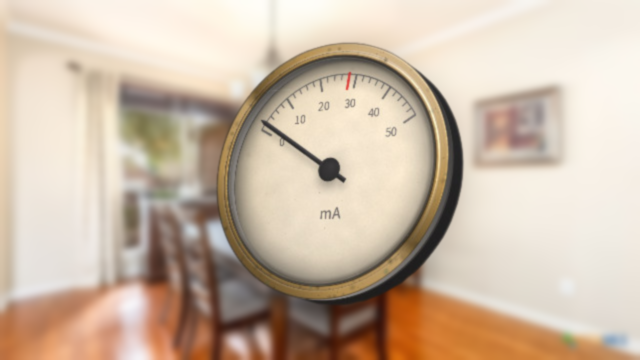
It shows 2
